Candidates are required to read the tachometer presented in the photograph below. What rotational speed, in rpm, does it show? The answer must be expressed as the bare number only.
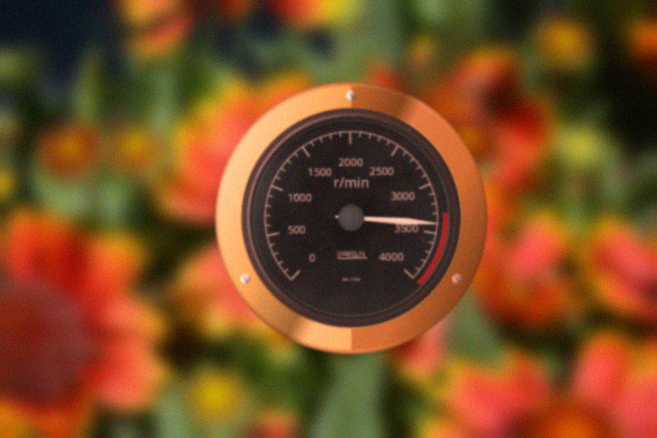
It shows 3400
